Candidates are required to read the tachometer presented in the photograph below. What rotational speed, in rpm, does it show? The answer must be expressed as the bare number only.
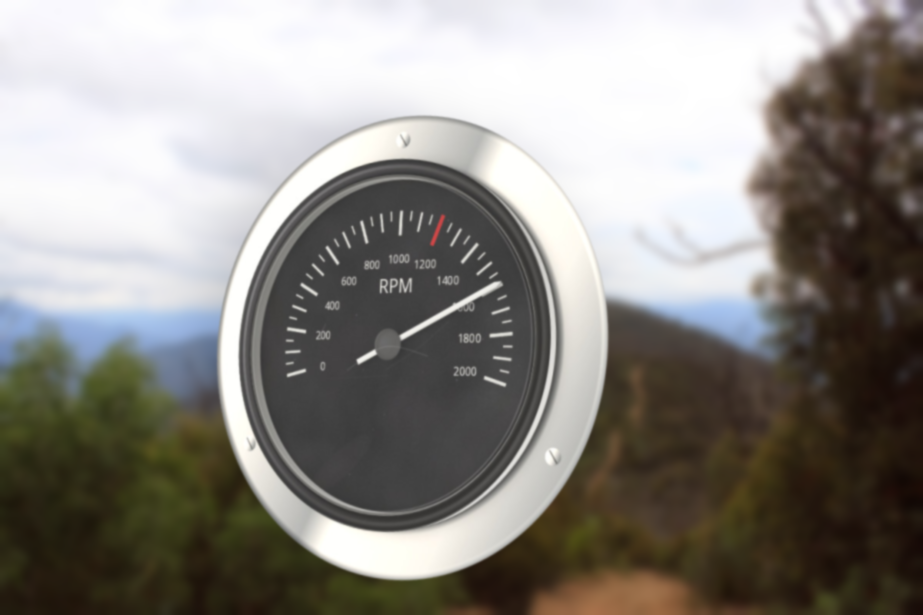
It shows 1600
